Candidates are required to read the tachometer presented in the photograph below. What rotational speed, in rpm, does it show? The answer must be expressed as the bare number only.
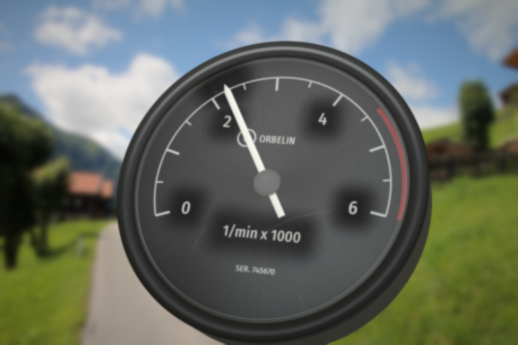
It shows 2250
